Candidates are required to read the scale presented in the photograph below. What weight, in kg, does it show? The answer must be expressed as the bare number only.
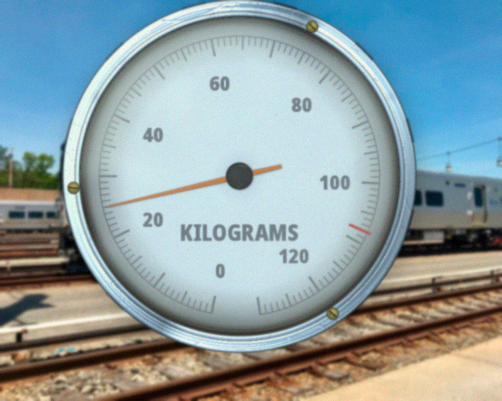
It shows 25
